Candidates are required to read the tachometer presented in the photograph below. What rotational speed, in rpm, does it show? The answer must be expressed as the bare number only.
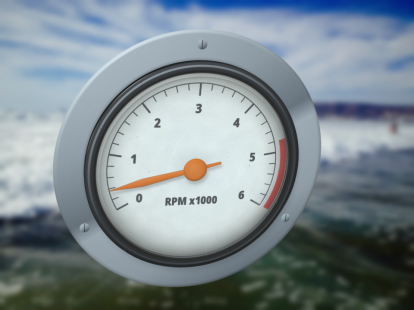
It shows 400
